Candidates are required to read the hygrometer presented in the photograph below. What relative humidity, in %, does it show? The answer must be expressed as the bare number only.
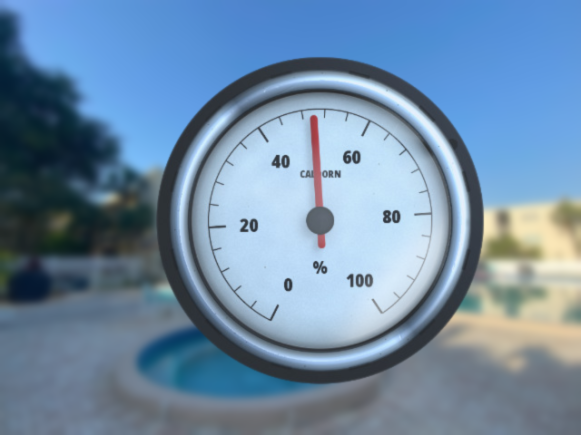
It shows 50
